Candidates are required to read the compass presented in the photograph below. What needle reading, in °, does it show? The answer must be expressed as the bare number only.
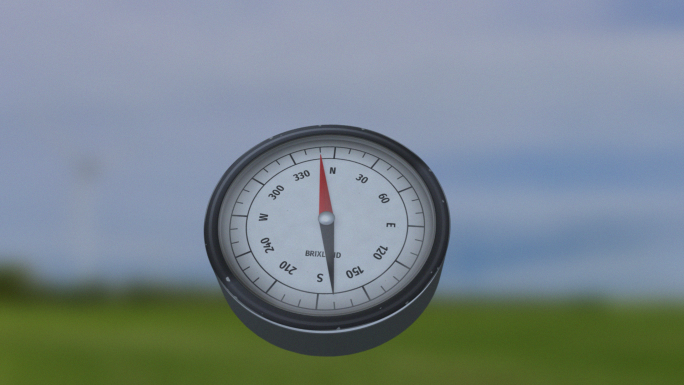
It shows 350
